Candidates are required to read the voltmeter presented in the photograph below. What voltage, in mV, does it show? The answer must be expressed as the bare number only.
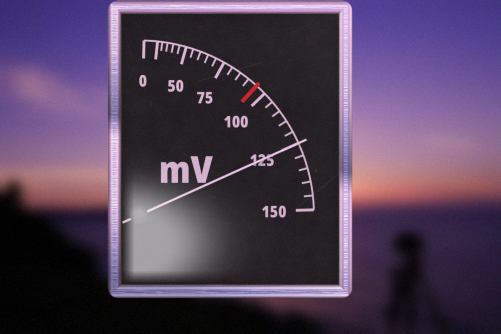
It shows 125
